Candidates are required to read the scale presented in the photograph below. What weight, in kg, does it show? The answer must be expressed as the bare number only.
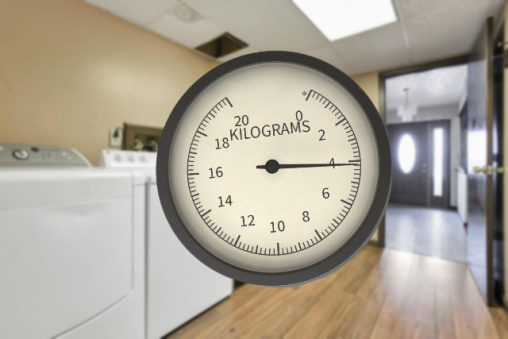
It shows 4.2
